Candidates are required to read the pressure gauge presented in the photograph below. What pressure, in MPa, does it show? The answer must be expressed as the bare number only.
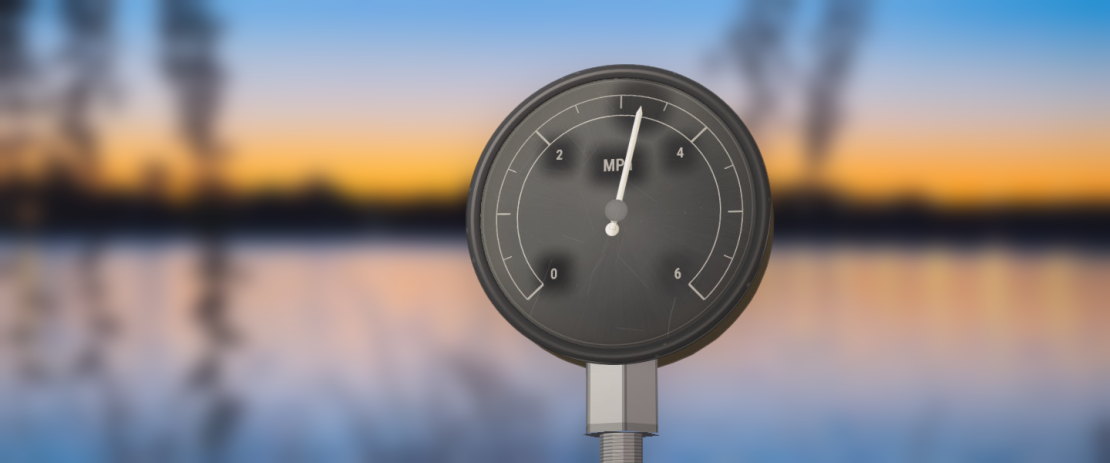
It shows 3.25
